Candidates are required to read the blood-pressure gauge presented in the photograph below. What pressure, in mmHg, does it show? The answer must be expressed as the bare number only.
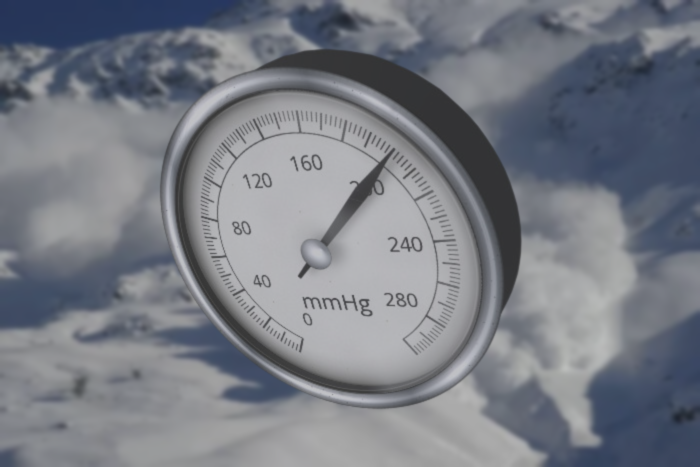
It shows 200
